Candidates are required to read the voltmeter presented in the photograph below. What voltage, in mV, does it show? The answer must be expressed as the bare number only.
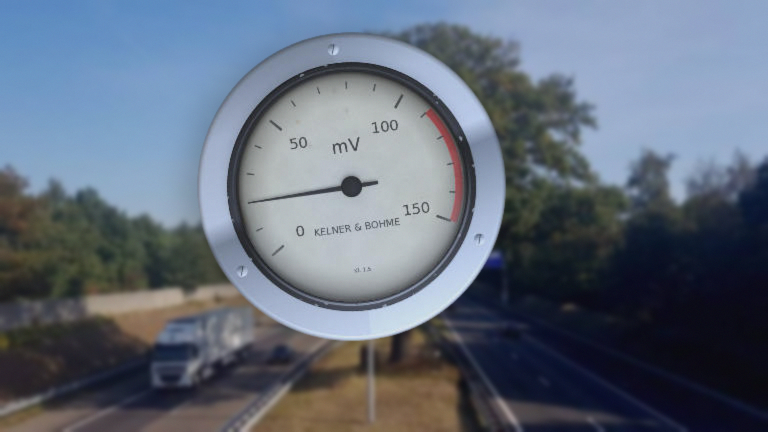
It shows 20
